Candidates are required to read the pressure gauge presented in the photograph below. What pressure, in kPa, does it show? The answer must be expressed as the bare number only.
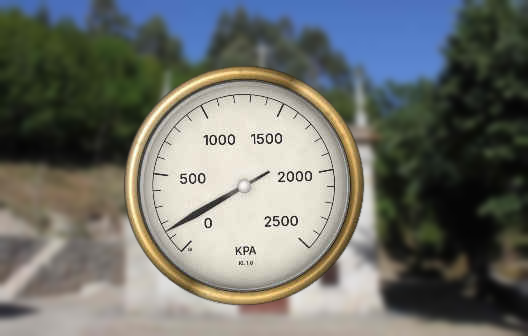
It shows 150
